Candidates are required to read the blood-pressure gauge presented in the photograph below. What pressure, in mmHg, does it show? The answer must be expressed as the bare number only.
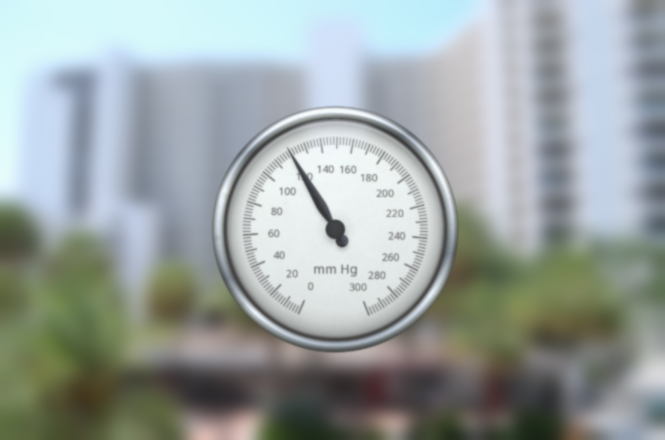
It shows 120
